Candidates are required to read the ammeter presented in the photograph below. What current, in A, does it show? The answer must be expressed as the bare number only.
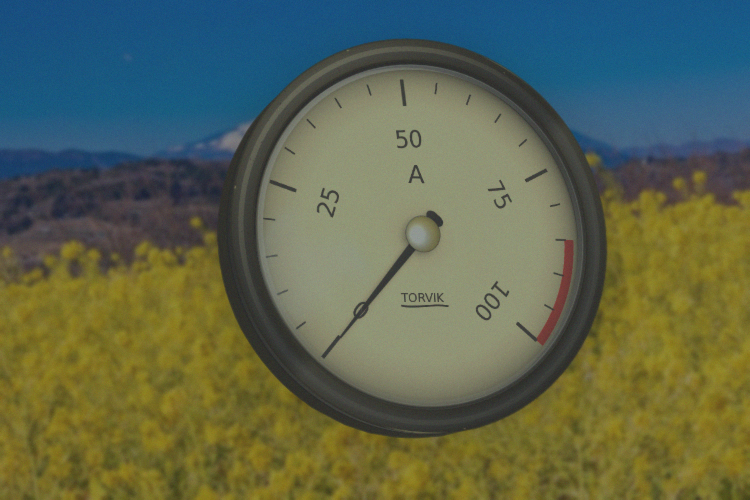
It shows 0
